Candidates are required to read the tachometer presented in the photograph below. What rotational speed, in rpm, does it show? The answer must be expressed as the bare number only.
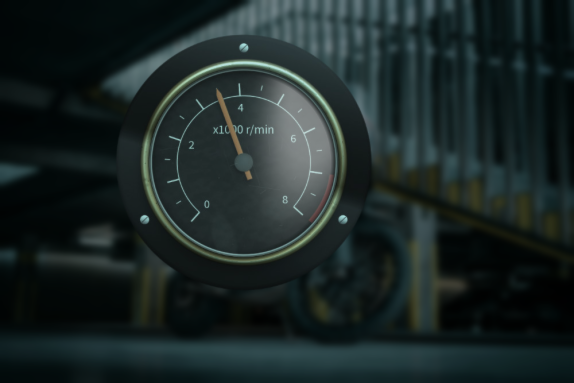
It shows 3500
